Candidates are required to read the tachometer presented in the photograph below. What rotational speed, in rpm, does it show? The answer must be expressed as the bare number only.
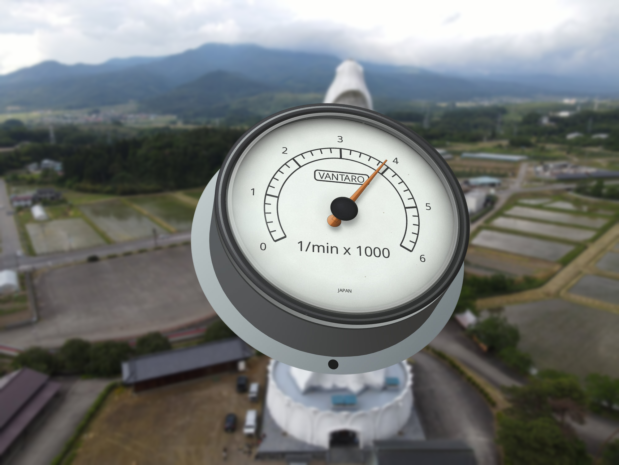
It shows 3900
